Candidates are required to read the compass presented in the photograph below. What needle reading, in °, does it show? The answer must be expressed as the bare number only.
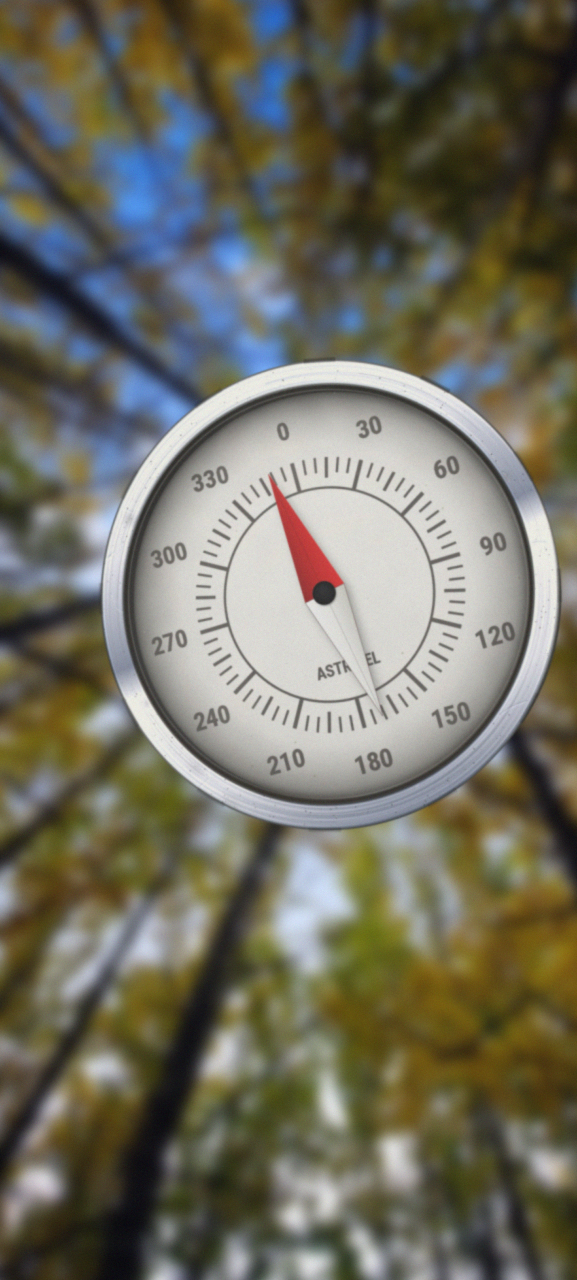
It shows 350
